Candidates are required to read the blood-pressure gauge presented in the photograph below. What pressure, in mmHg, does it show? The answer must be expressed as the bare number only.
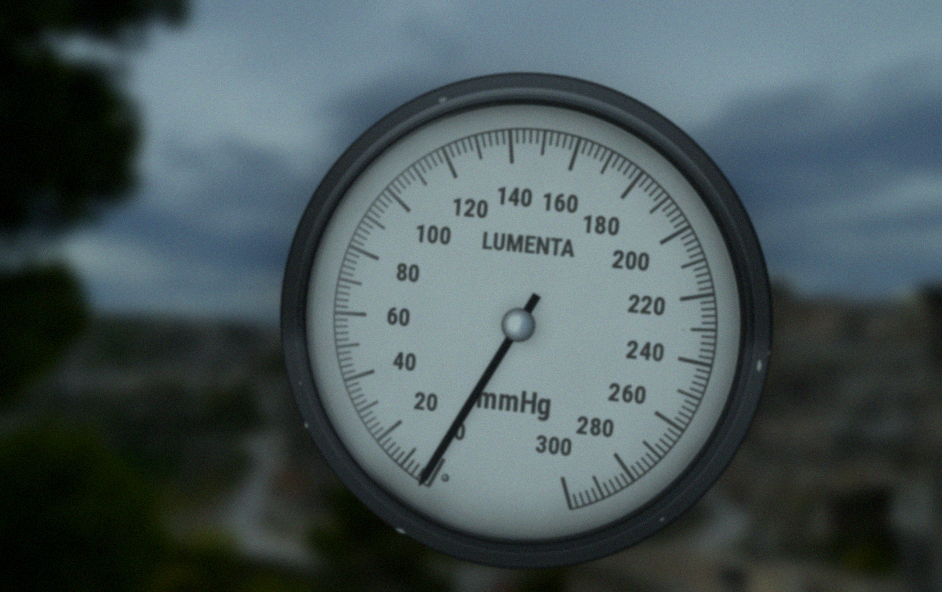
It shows 2
